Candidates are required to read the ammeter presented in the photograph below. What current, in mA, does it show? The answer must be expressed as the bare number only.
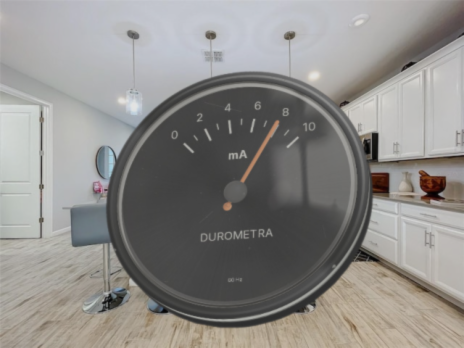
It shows 8
